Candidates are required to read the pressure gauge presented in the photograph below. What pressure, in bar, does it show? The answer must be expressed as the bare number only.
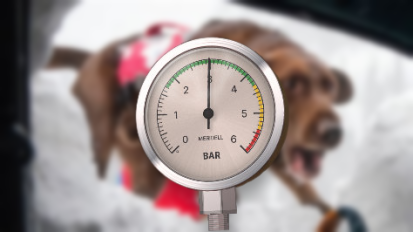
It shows 3
